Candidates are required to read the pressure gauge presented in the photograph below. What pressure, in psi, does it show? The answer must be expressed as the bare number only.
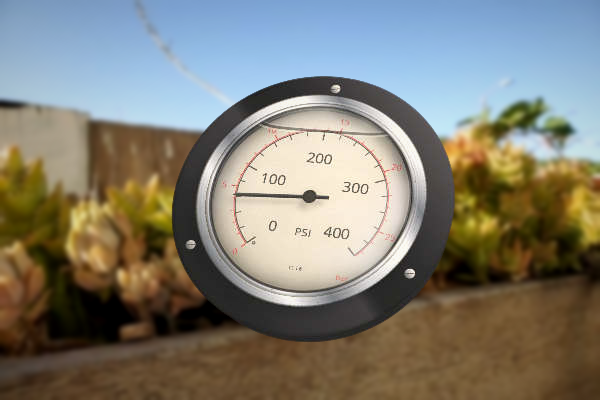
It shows 60
